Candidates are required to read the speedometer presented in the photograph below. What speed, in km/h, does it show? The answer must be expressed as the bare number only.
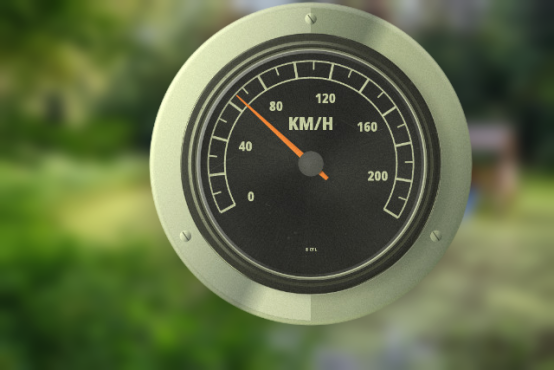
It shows 65
